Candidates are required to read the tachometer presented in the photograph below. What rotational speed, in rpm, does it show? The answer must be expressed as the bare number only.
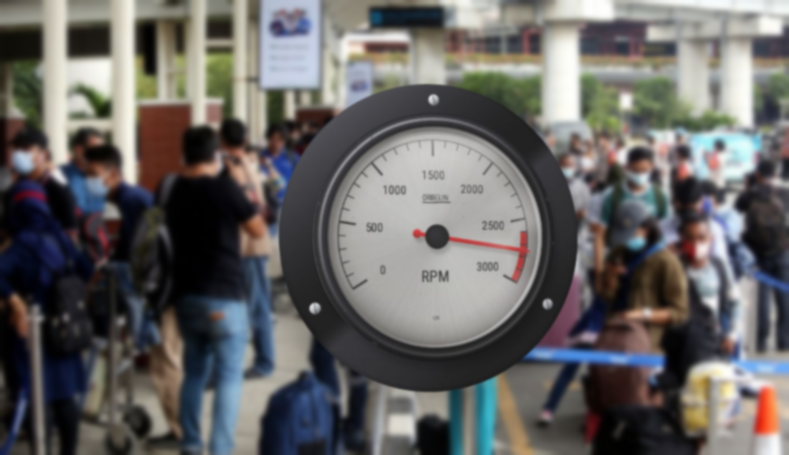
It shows 2750
